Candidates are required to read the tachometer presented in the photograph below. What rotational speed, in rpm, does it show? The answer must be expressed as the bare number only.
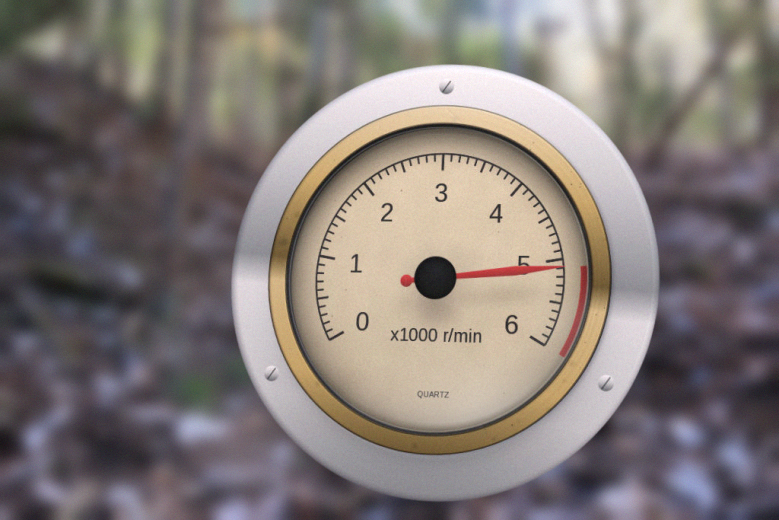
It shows 5100
